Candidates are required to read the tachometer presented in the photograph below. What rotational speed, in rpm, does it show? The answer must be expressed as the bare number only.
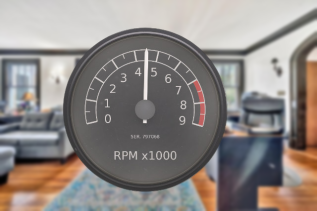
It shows 4500
